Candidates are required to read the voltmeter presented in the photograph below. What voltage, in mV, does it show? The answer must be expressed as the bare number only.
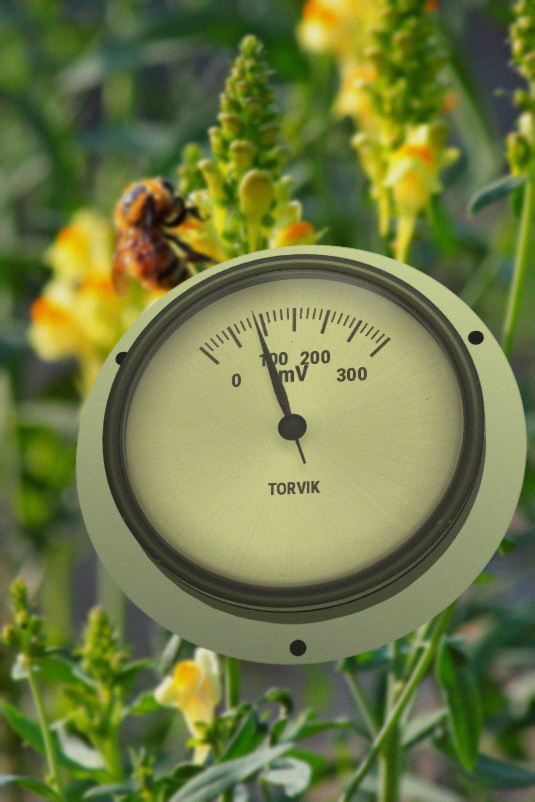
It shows 90
